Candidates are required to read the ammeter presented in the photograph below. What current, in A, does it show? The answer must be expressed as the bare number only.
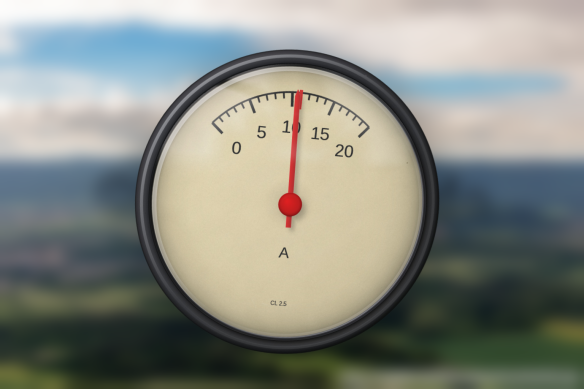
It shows 10.5
